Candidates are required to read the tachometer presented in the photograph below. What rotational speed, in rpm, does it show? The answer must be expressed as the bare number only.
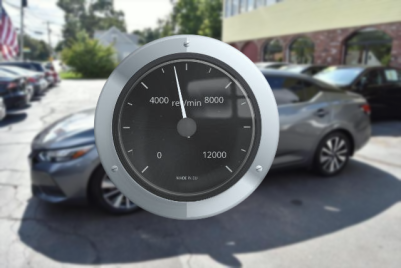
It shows 5500
